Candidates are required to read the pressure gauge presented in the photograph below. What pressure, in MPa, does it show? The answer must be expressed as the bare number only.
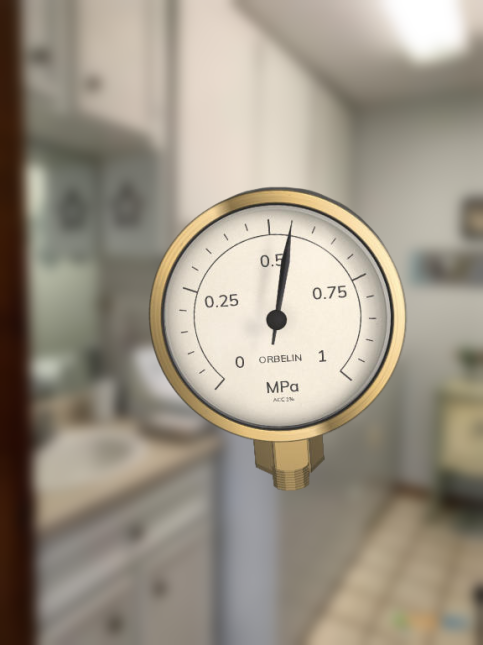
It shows 0.55
